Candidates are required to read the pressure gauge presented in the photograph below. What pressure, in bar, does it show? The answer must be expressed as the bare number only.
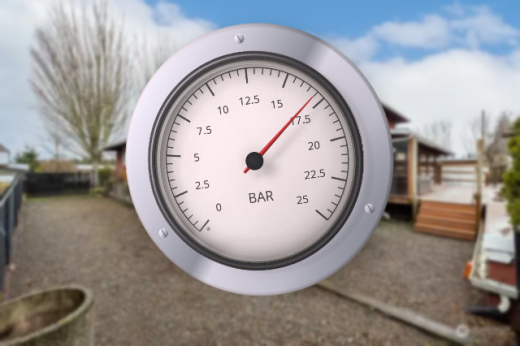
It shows 17
